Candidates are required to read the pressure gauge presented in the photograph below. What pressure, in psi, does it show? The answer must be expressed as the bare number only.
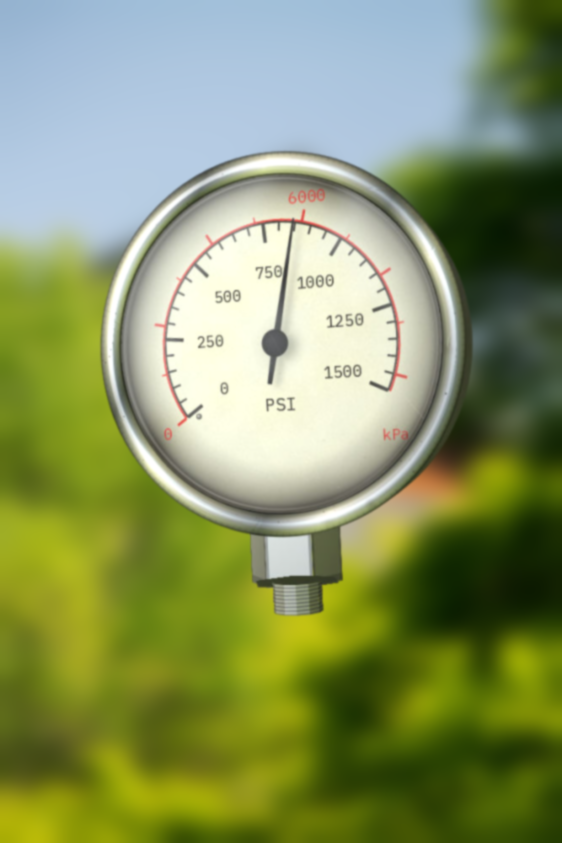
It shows 850
